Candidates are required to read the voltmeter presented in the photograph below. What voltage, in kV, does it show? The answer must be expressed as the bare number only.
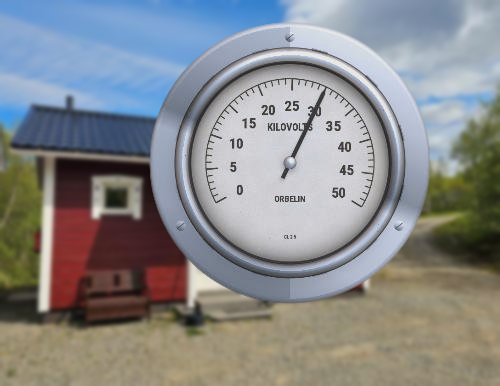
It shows 30
